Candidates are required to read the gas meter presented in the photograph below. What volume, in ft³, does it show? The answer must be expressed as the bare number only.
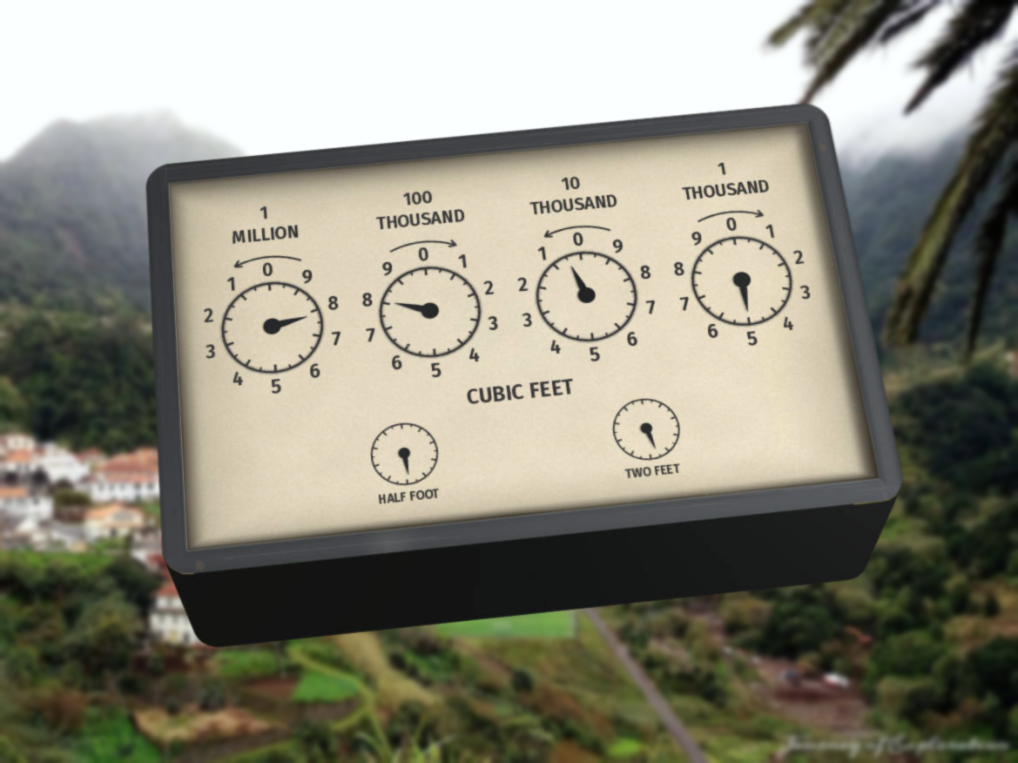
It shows 780500
